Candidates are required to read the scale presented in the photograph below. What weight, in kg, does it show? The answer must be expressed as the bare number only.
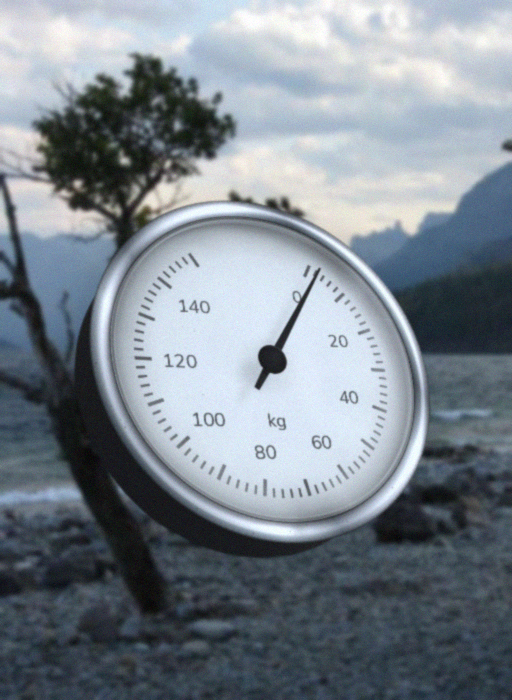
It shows 2
